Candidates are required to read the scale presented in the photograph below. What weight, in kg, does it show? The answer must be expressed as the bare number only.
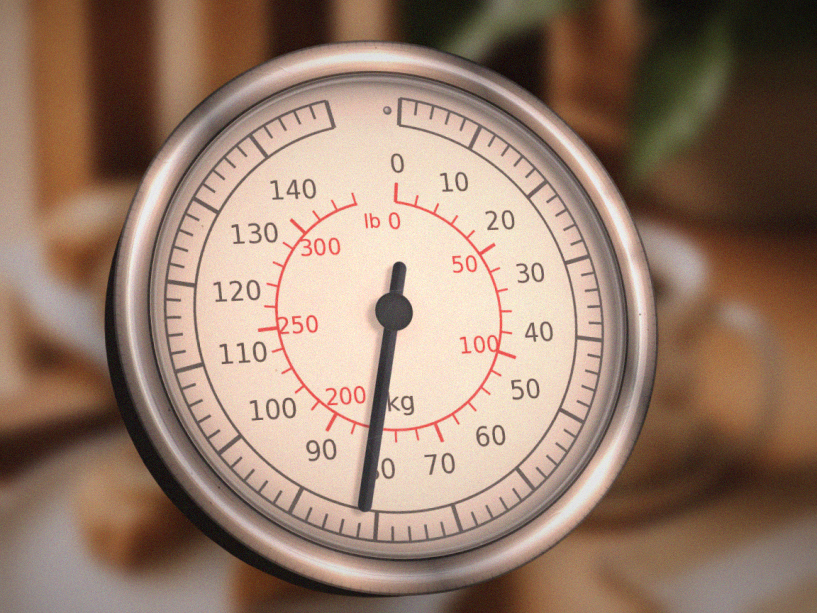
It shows 82
